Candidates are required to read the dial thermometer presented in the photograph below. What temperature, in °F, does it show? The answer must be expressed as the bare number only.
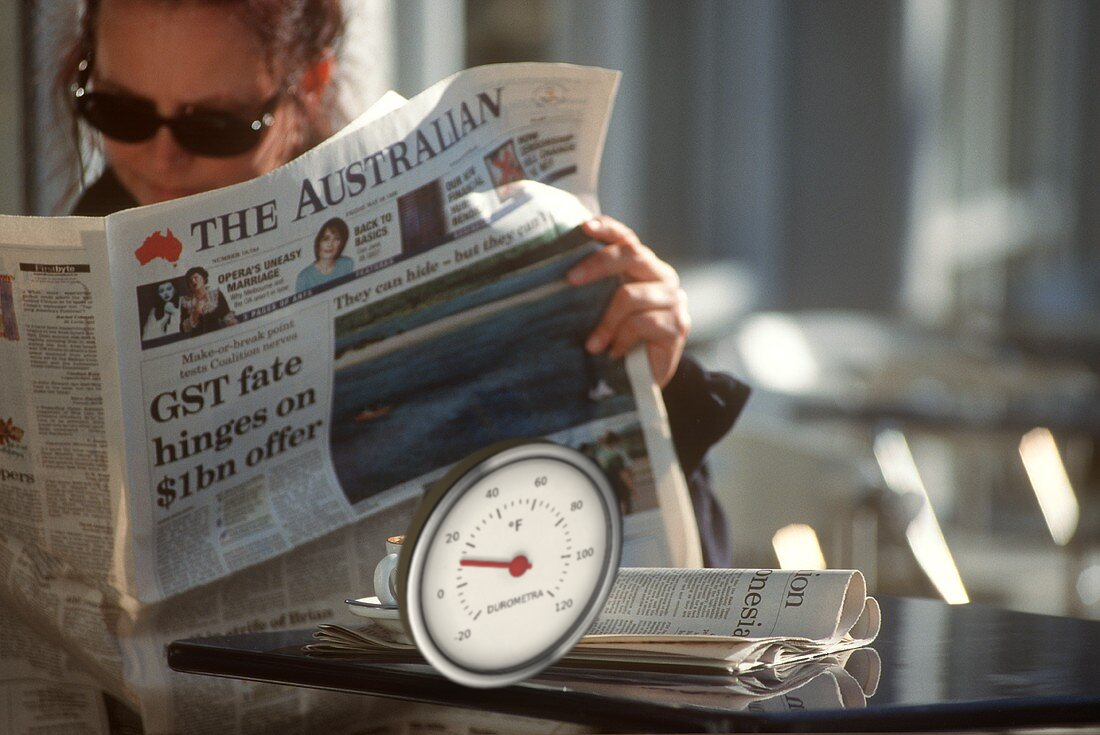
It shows 12
